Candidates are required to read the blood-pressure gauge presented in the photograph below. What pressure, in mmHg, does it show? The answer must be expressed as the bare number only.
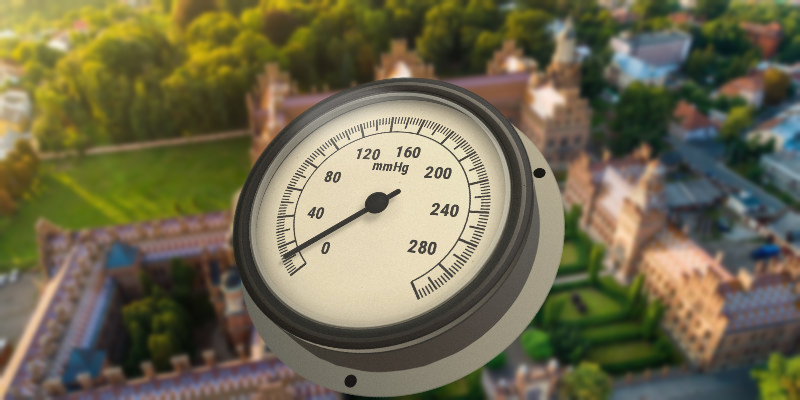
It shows 10
